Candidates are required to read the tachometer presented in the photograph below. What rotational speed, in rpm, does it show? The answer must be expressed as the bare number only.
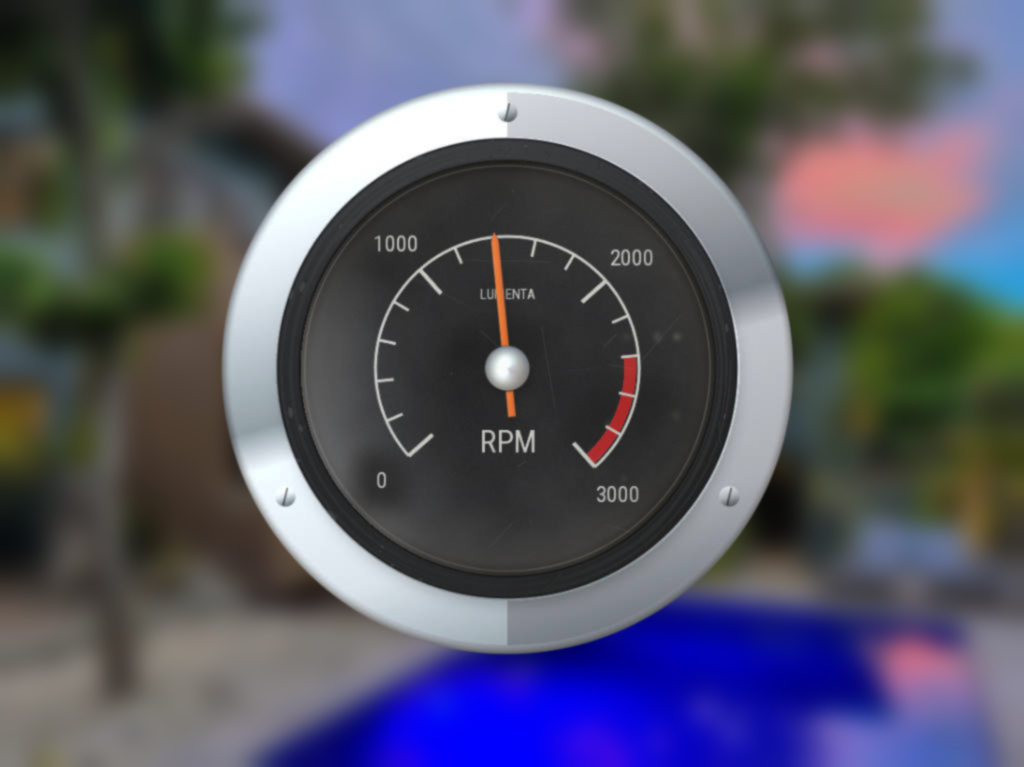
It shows 1400
